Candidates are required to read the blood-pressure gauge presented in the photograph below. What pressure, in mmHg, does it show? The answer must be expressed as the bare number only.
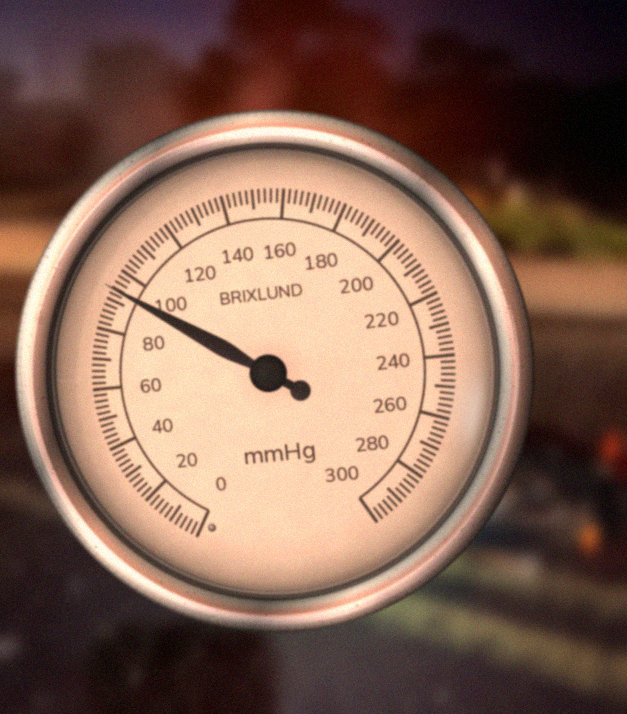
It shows 94
